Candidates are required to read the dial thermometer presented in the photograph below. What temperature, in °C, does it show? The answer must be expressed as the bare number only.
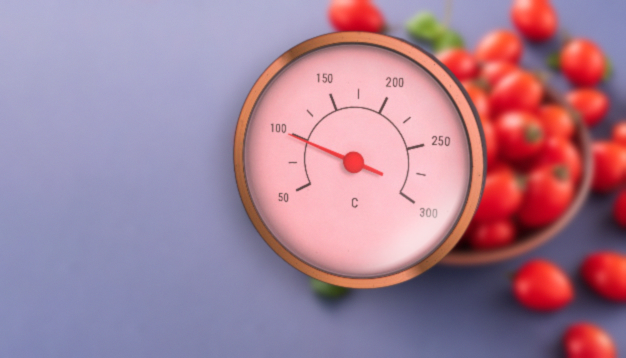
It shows 100
